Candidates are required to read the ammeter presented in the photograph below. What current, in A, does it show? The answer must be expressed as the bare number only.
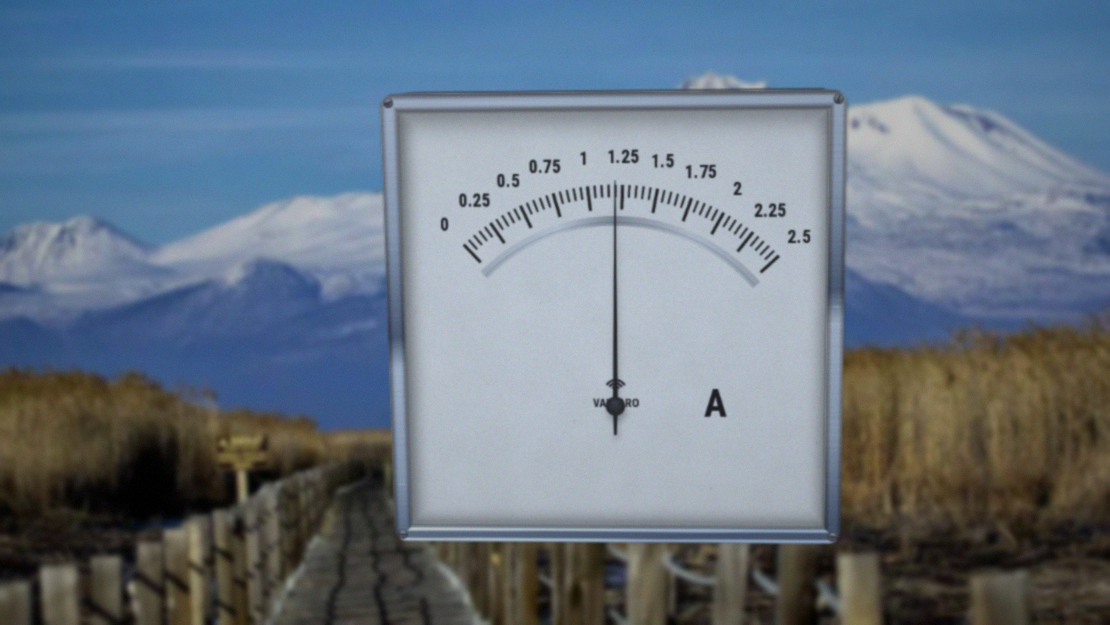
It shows 1.2
